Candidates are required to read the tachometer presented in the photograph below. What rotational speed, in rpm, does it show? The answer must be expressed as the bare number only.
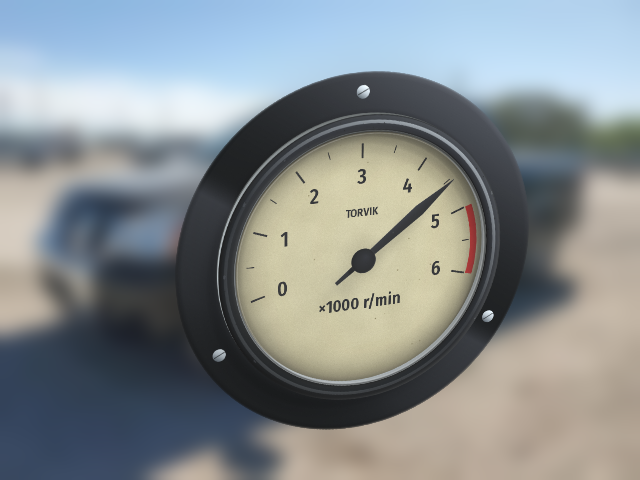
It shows 4500
